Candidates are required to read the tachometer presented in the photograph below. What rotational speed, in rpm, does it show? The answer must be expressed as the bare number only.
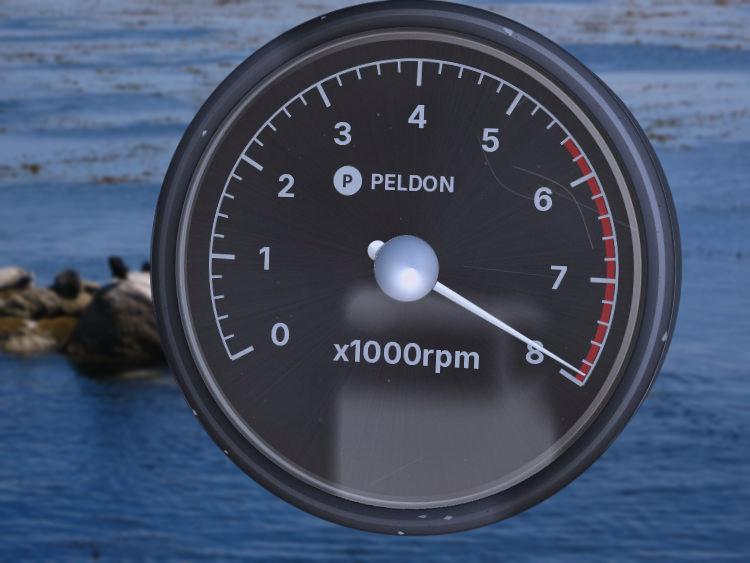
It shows 7900
